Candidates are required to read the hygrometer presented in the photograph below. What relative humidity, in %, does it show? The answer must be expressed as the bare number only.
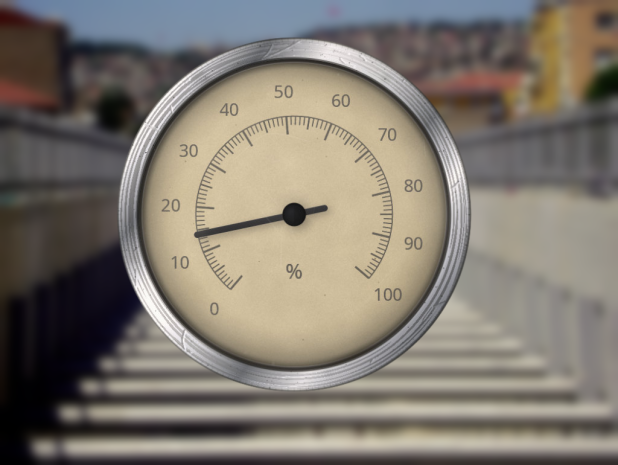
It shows 14
